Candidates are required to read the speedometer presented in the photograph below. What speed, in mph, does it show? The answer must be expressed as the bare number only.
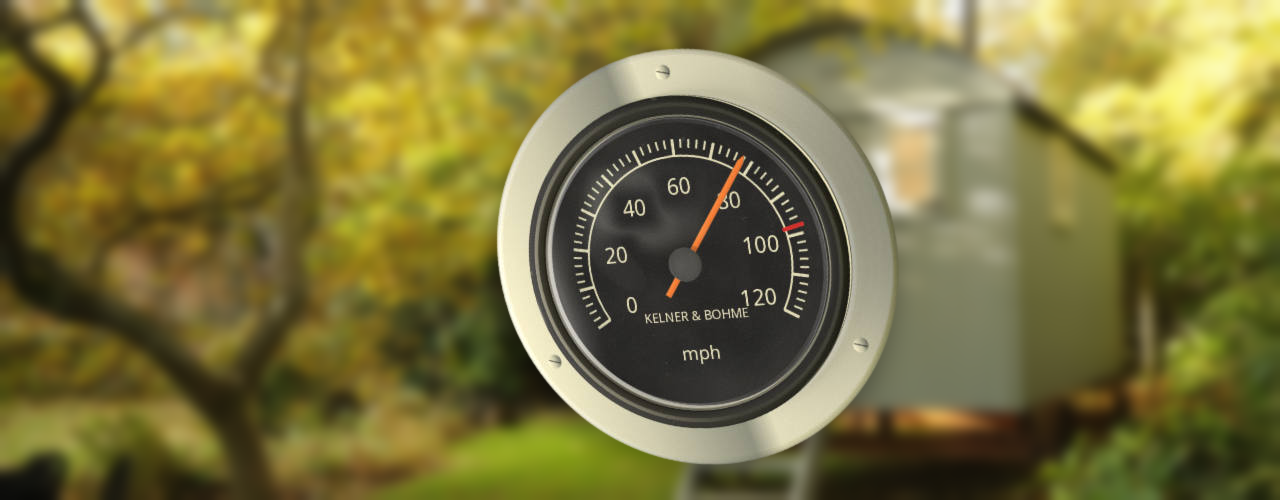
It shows 78
